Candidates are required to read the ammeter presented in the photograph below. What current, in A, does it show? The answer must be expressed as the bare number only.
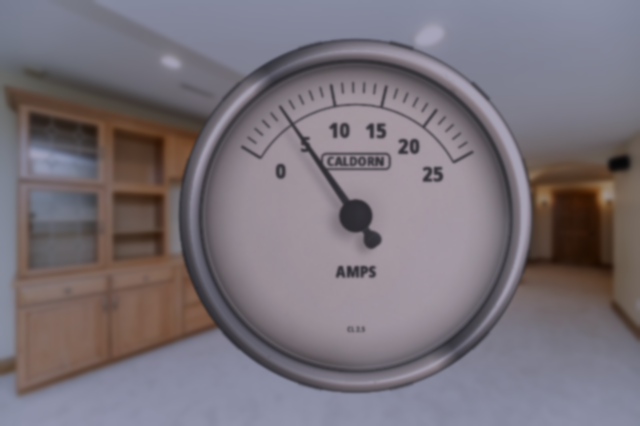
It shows 5
